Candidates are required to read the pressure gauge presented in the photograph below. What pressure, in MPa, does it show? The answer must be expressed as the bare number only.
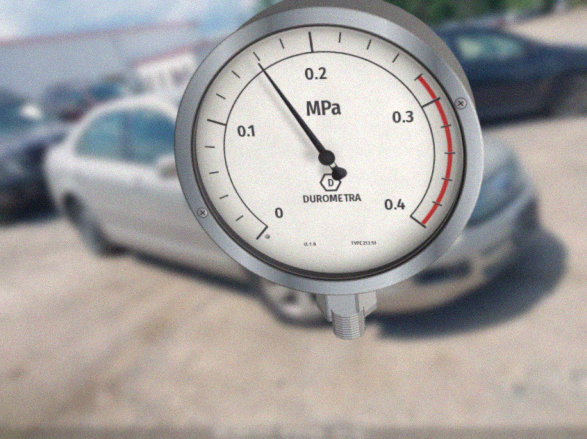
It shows 0.16
